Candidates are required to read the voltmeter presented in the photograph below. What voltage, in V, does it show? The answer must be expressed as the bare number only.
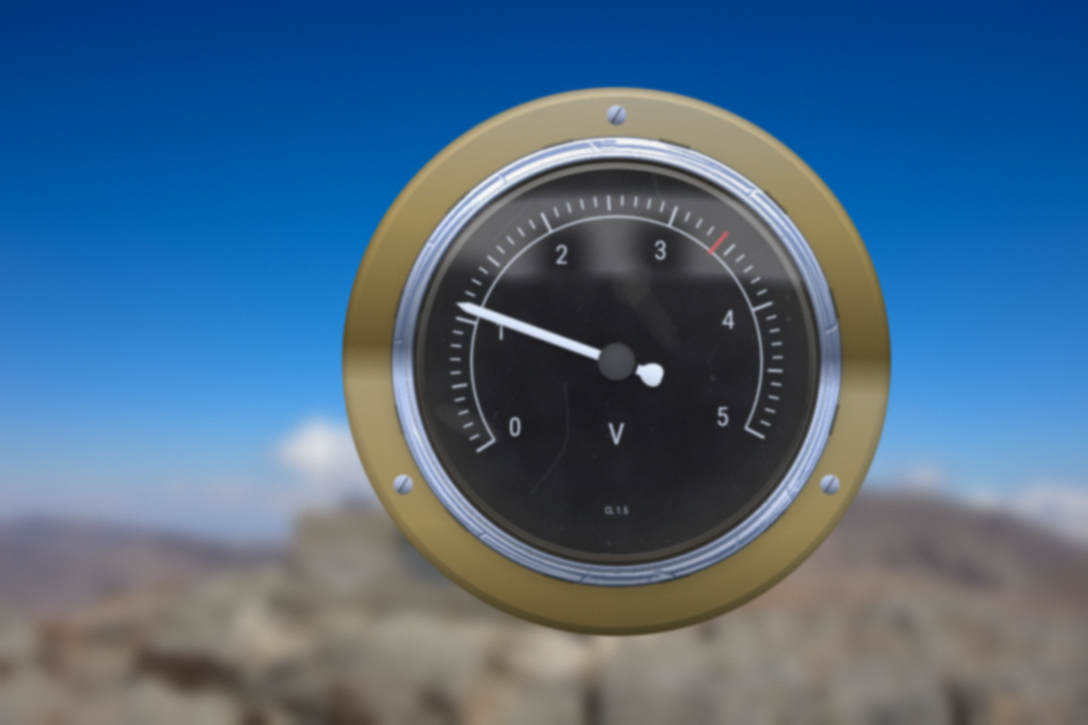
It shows 1.1
